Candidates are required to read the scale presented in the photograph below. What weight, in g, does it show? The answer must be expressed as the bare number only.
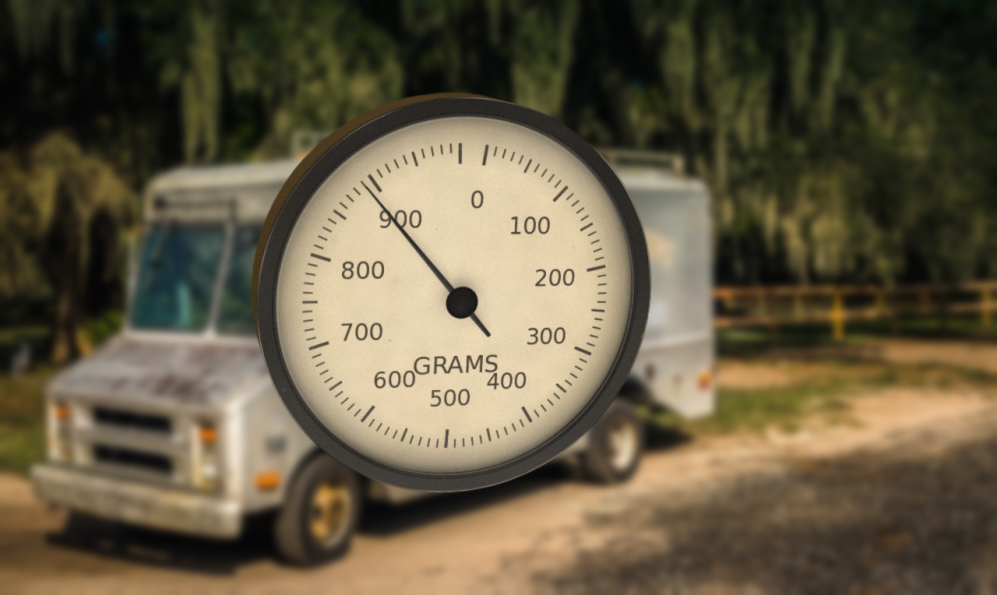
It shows 890
